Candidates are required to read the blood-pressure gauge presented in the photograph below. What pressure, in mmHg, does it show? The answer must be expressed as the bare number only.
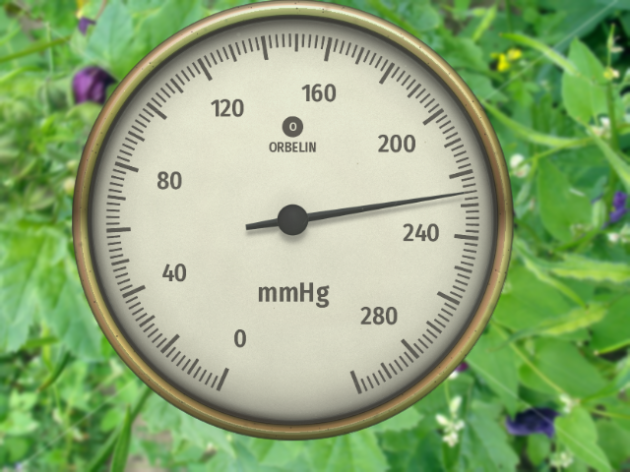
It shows 226
